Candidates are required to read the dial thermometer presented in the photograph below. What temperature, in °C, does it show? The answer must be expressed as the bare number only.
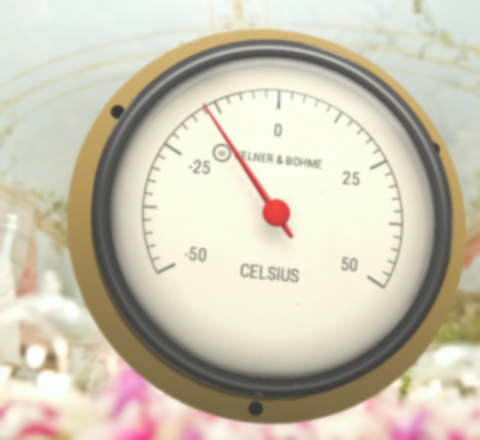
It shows -15
